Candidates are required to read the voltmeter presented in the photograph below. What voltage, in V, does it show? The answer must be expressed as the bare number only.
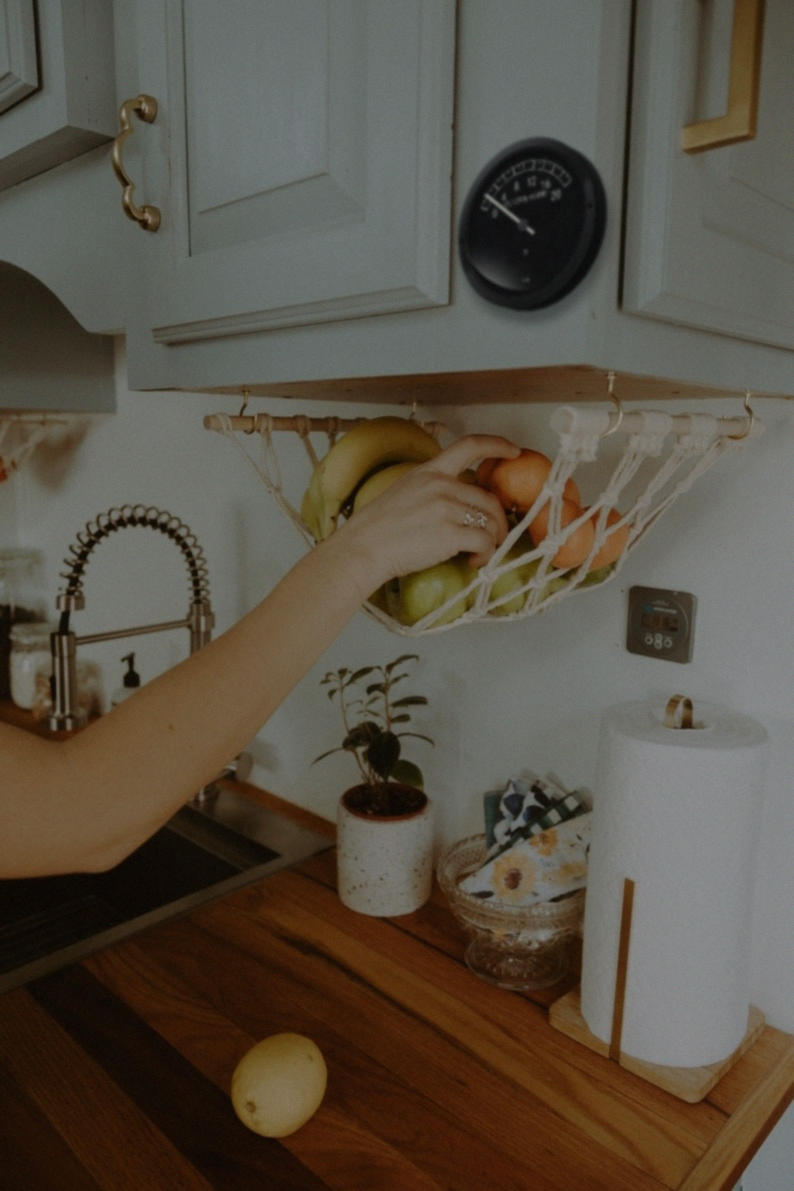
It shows 2
